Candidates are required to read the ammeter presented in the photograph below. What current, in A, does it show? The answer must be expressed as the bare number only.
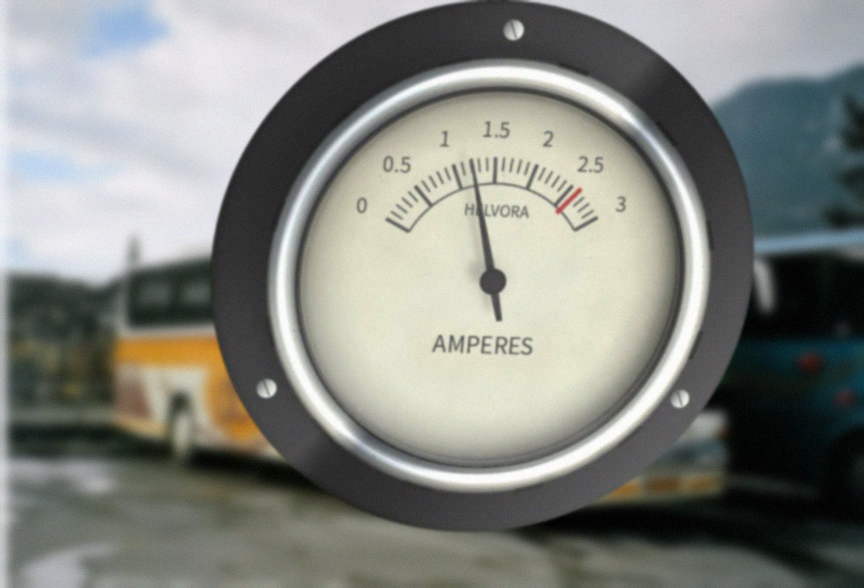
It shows 1.2
